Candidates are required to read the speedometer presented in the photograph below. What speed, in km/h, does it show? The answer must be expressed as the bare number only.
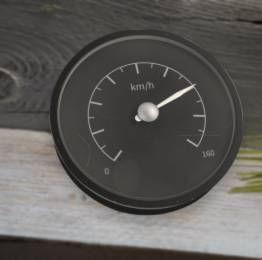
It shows 120
